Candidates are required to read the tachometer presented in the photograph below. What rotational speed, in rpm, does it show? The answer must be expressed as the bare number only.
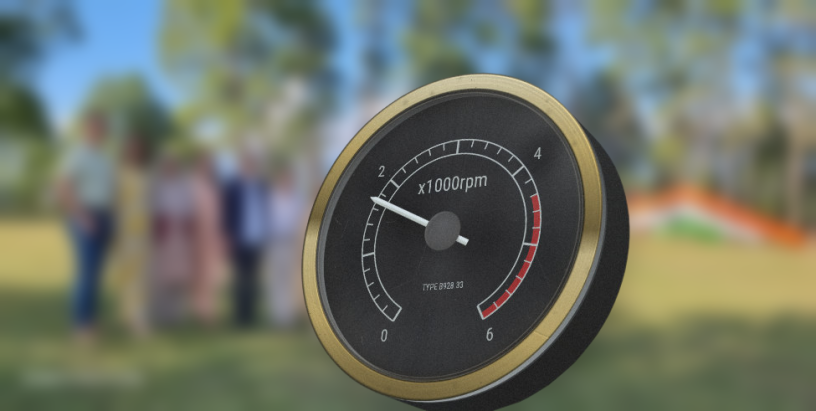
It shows 1700
